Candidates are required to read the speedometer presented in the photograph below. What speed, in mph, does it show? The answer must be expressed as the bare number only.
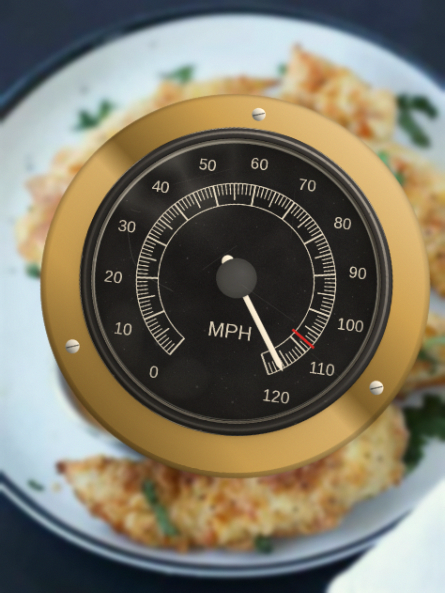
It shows 117
